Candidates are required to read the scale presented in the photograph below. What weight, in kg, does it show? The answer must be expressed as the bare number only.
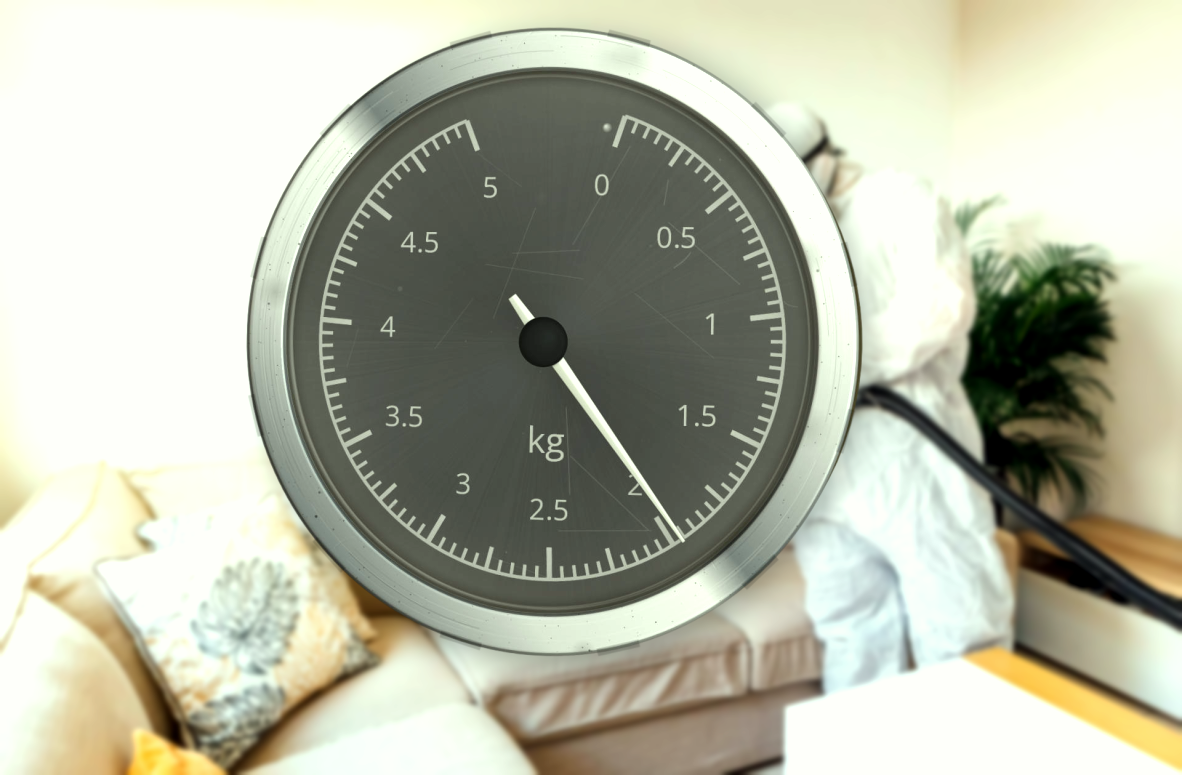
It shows 1.95
